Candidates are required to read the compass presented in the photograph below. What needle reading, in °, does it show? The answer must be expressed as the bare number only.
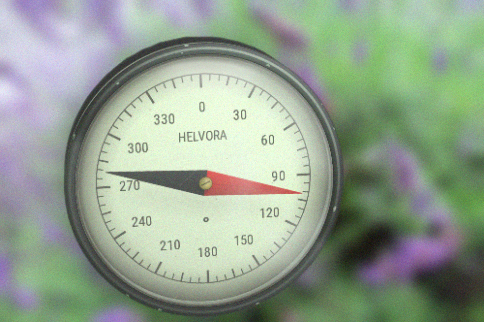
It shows 100
